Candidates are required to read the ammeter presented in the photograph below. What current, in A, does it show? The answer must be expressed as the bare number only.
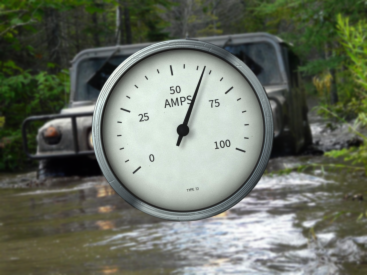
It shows 62.5
